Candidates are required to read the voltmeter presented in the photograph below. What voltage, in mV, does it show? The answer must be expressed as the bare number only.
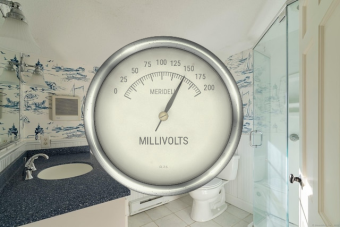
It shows 150
